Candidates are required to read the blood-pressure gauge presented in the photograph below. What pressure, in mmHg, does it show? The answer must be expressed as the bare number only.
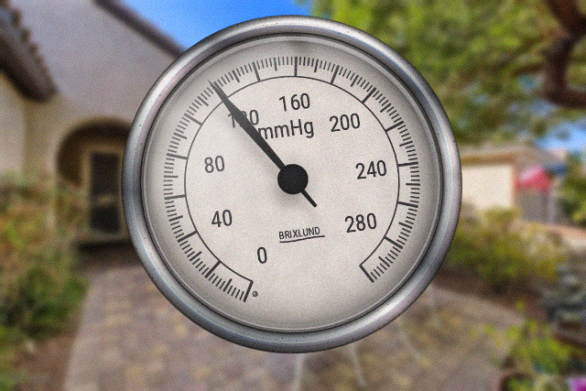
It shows 118
